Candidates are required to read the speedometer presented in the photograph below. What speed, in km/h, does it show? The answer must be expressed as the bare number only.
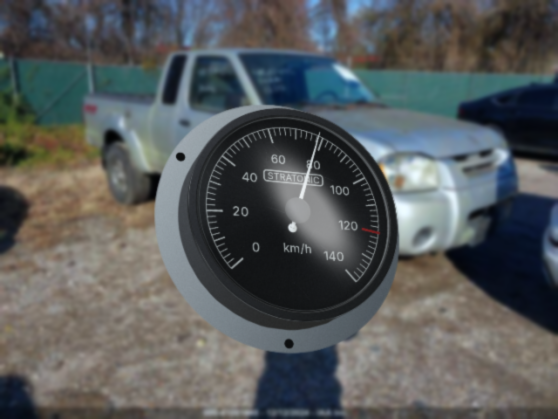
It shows 78
